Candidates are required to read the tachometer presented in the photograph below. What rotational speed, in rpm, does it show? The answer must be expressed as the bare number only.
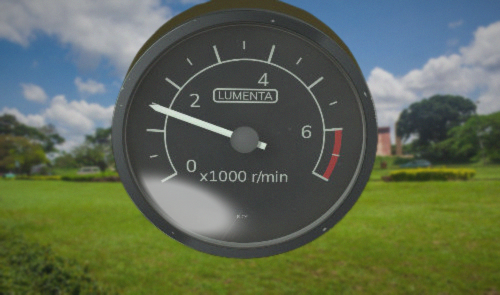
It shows 1500
